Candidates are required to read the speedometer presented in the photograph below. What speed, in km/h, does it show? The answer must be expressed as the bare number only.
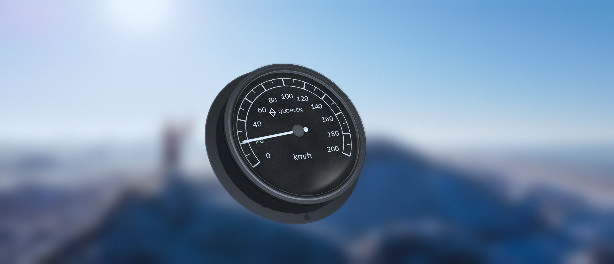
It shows 20
